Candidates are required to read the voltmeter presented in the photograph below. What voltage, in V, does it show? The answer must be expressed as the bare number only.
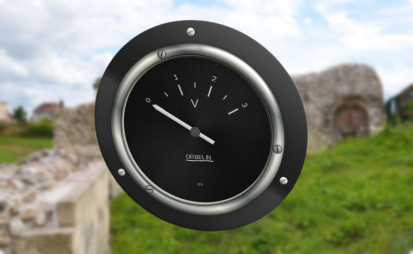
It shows 0
